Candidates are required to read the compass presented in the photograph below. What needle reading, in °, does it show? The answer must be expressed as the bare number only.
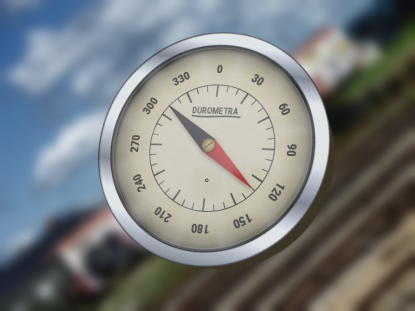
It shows 130
